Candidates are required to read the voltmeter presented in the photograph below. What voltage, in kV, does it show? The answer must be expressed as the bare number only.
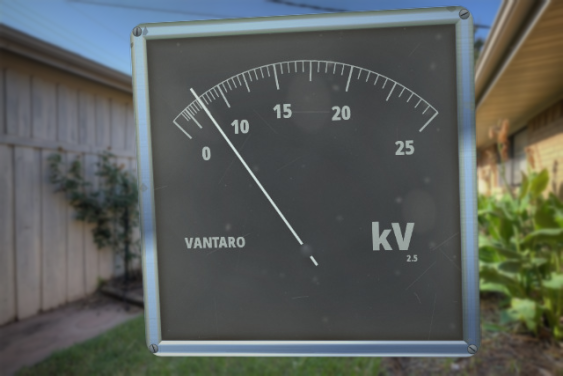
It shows 7.5
